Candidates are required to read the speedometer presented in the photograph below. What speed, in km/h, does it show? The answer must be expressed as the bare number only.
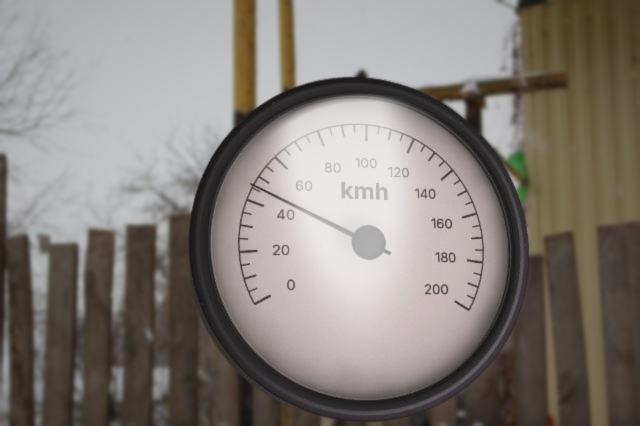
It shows 45
